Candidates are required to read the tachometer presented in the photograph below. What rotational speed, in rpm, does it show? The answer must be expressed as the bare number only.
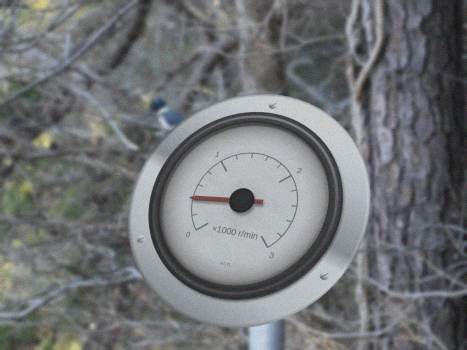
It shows 400
